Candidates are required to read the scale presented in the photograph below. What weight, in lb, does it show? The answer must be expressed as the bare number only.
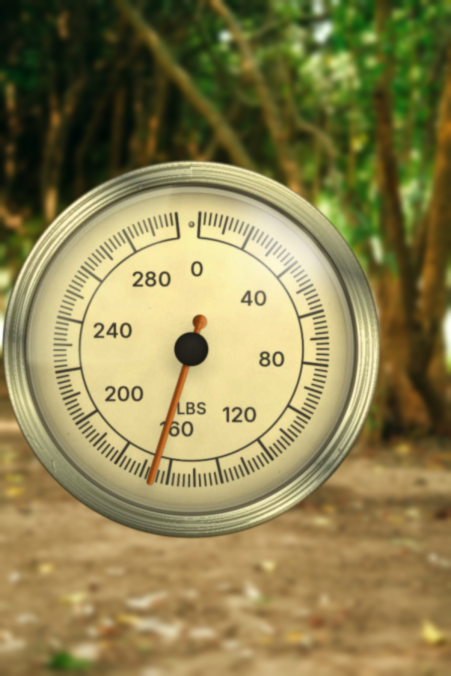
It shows 166
